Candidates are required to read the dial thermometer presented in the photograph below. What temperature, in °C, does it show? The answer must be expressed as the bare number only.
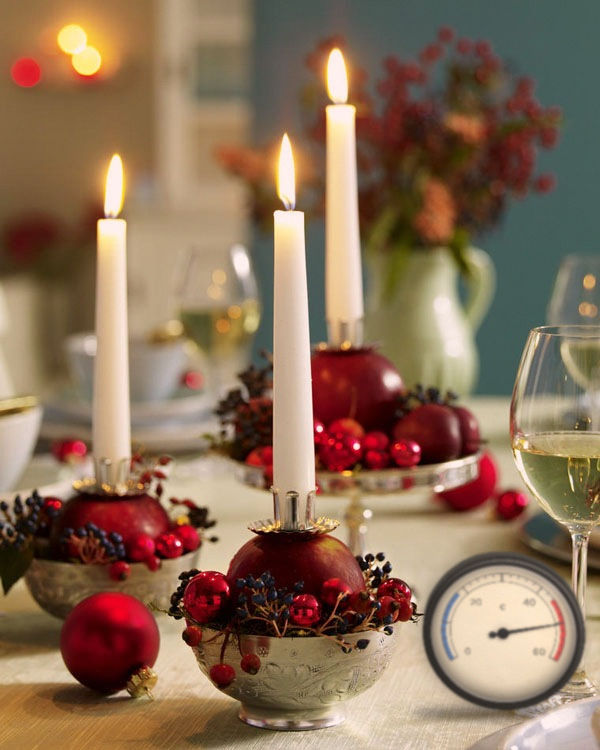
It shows 50
